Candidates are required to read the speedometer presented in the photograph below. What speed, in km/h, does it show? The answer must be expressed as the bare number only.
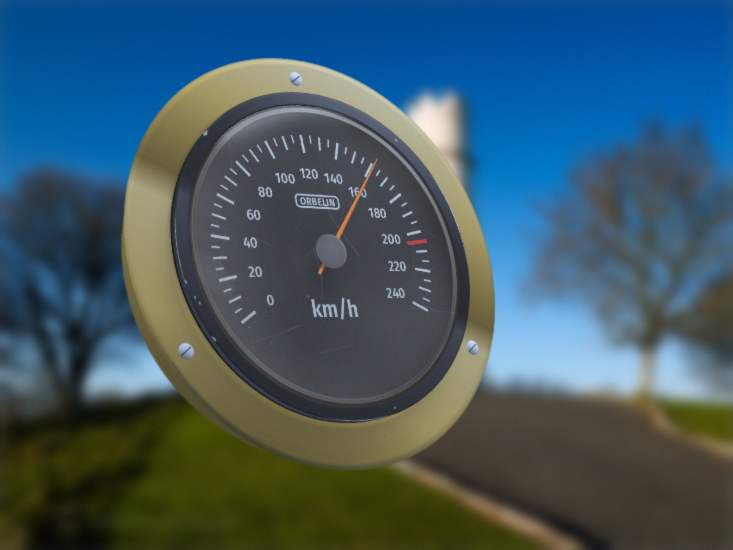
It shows 160
